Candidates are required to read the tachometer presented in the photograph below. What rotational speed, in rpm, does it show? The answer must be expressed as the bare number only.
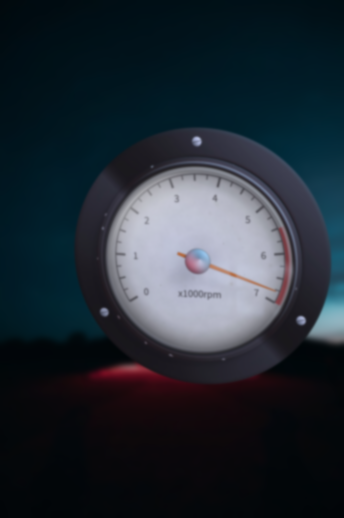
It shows 6750
